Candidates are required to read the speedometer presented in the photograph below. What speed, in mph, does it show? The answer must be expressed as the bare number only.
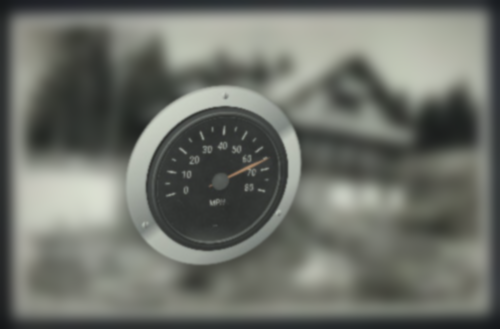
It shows 65
